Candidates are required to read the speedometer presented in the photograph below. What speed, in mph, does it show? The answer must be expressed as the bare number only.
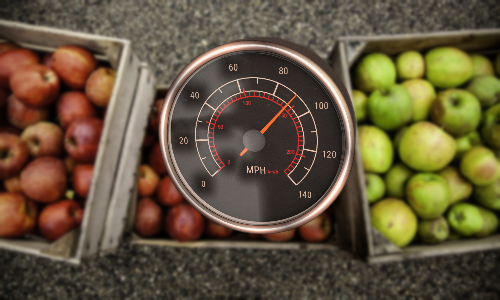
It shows 90
